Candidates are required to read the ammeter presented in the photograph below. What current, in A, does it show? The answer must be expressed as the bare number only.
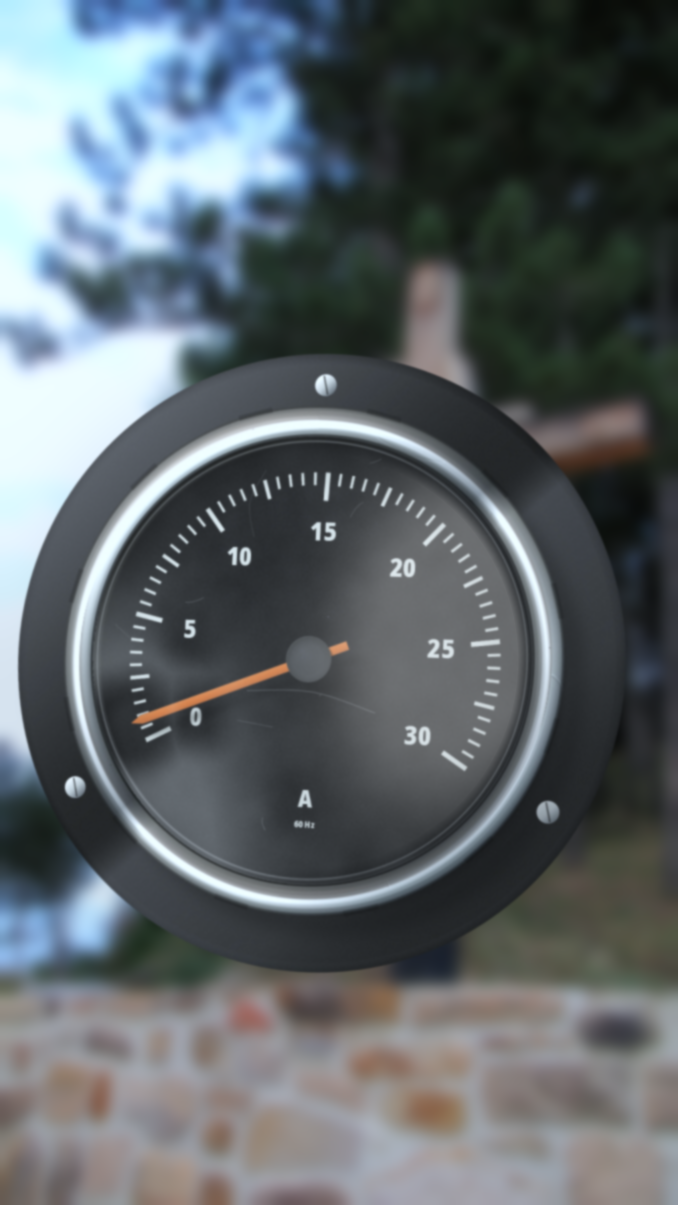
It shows 0.75
